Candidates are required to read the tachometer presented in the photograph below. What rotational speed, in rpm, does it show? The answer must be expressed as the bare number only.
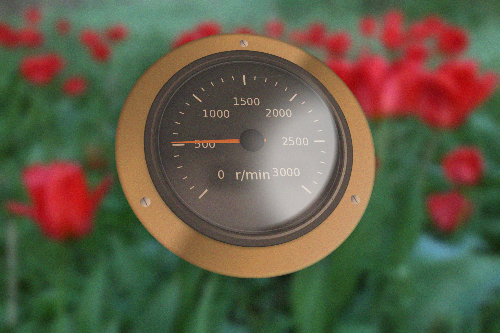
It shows 500
